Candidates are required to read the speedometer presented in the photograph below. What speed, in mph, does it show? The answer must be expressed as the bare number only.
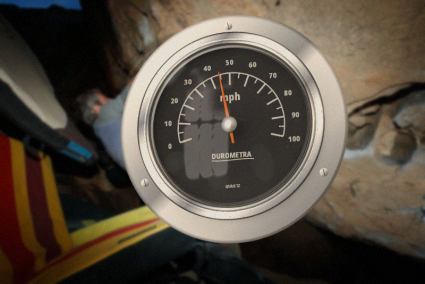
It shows 45
